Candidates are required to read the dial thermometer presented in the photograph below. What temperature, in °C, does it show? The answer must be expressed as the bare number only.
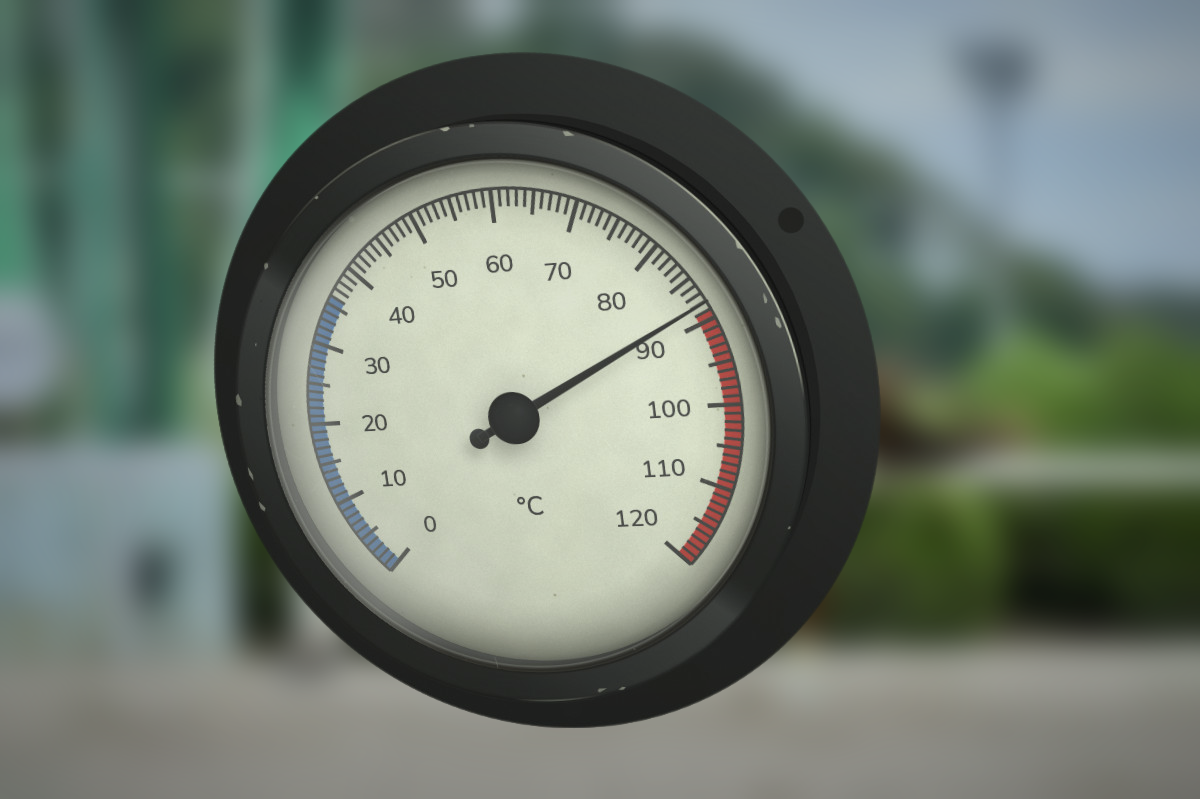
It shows 88
